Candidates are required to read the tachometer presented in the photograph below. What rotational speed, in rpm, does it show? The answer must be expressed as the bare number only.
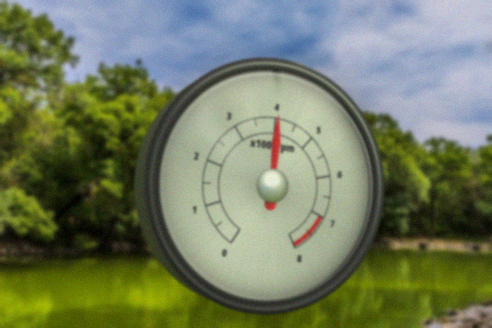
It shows 4000
